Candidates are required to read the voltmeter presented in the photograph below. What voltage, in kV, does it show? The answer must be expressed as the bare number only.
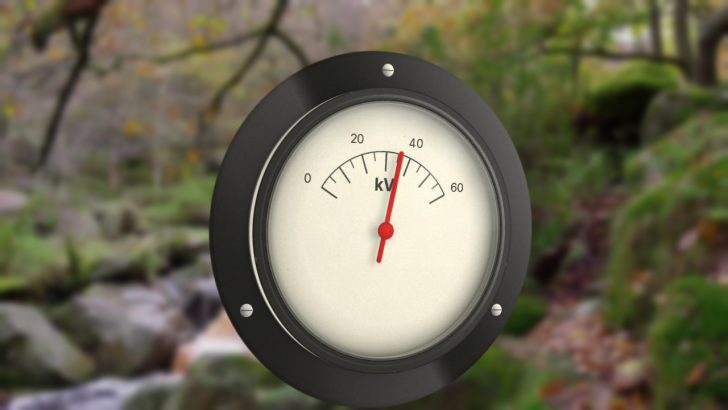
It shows 35
